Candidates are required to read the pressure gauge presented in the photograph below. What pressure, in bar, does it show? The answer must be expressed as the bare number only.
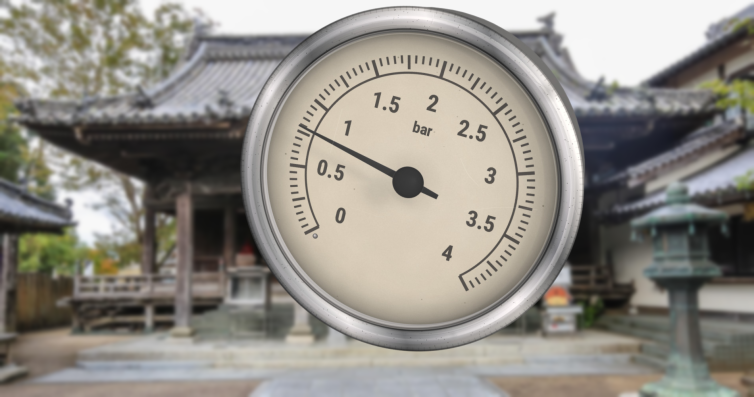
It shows 0.8
